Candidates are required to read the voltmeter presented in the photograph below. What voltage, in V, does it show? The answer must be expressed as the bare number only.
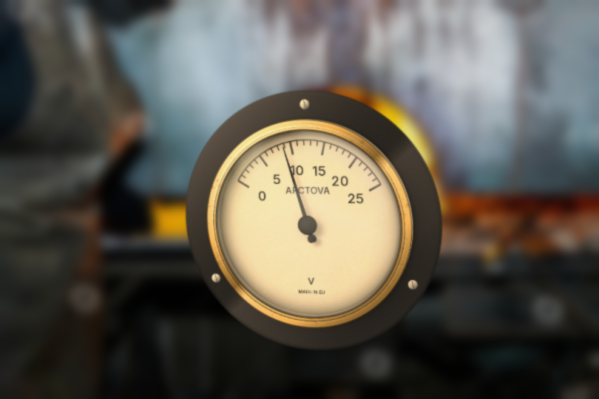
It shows 9
